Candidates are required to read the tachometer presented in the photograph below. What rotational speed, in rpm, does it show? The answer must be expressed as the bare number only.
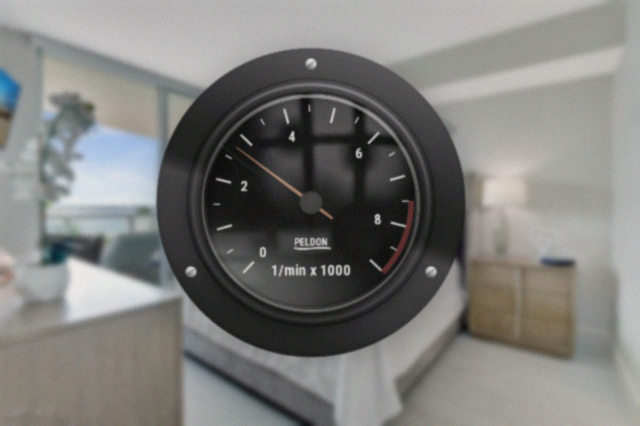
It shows 2750
